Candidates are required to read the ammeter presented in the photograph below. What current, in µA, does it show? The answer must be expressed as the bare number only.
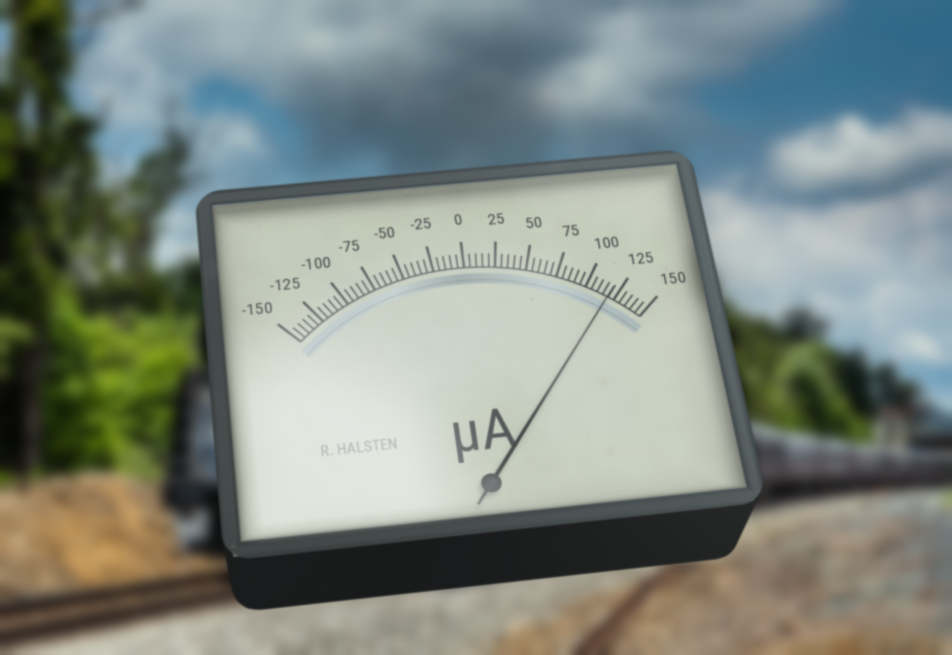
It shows 120
